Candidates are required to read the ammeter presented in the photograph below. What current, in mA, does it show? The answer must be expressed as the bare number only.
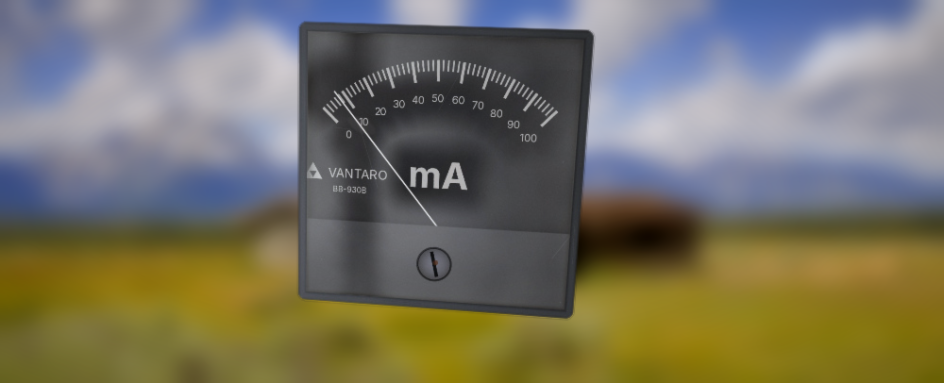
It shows 8
